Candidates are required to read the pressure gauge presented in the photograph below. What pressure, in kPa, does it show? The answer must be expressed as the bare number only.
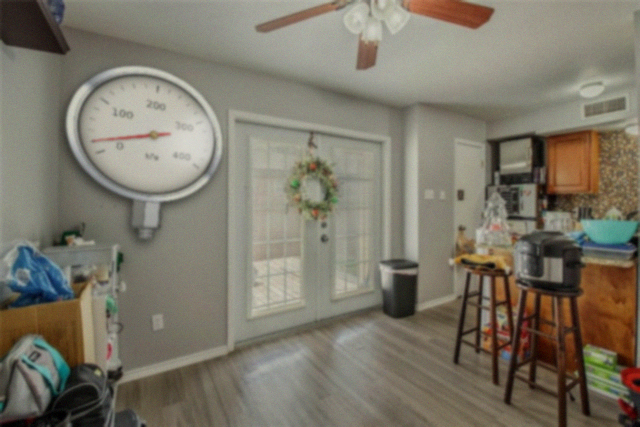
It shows 20
